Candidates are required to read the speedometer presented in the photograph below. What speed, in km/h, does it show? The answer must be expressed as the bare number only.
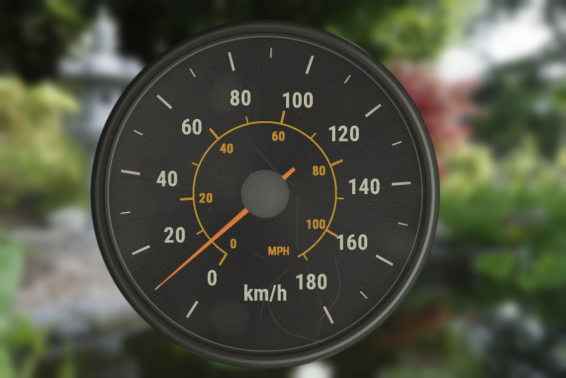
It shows 10
